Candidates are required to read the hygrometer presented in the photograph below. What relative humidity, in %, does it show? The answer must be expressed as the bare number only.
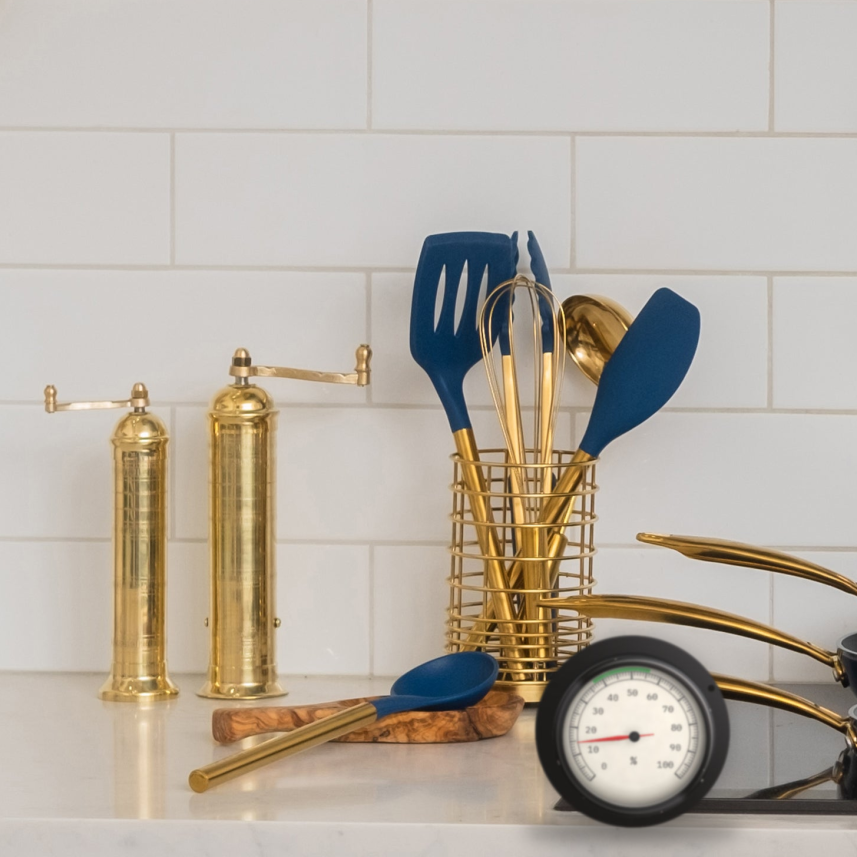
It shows 15
